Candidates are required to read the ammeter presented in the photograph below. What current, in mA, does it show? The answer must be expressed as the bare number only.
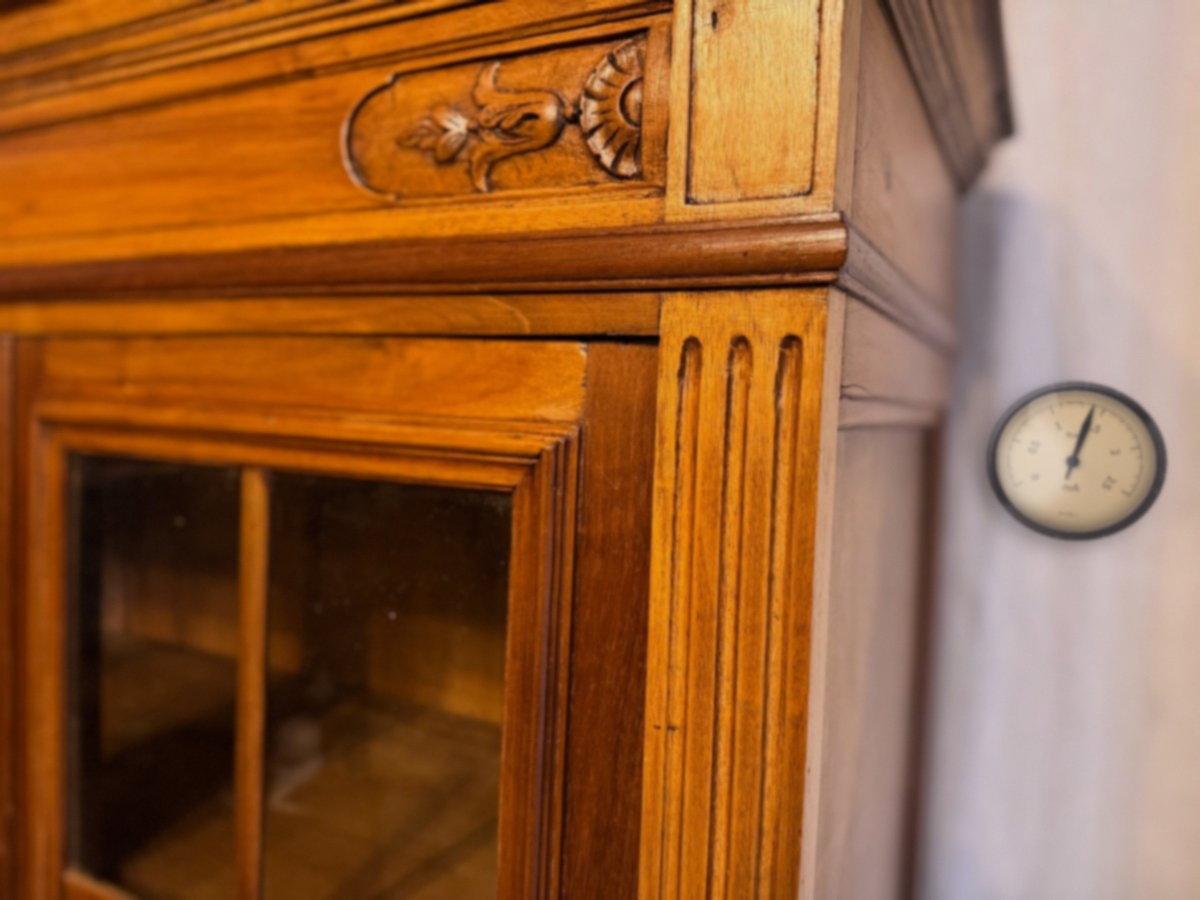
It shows 1.4
